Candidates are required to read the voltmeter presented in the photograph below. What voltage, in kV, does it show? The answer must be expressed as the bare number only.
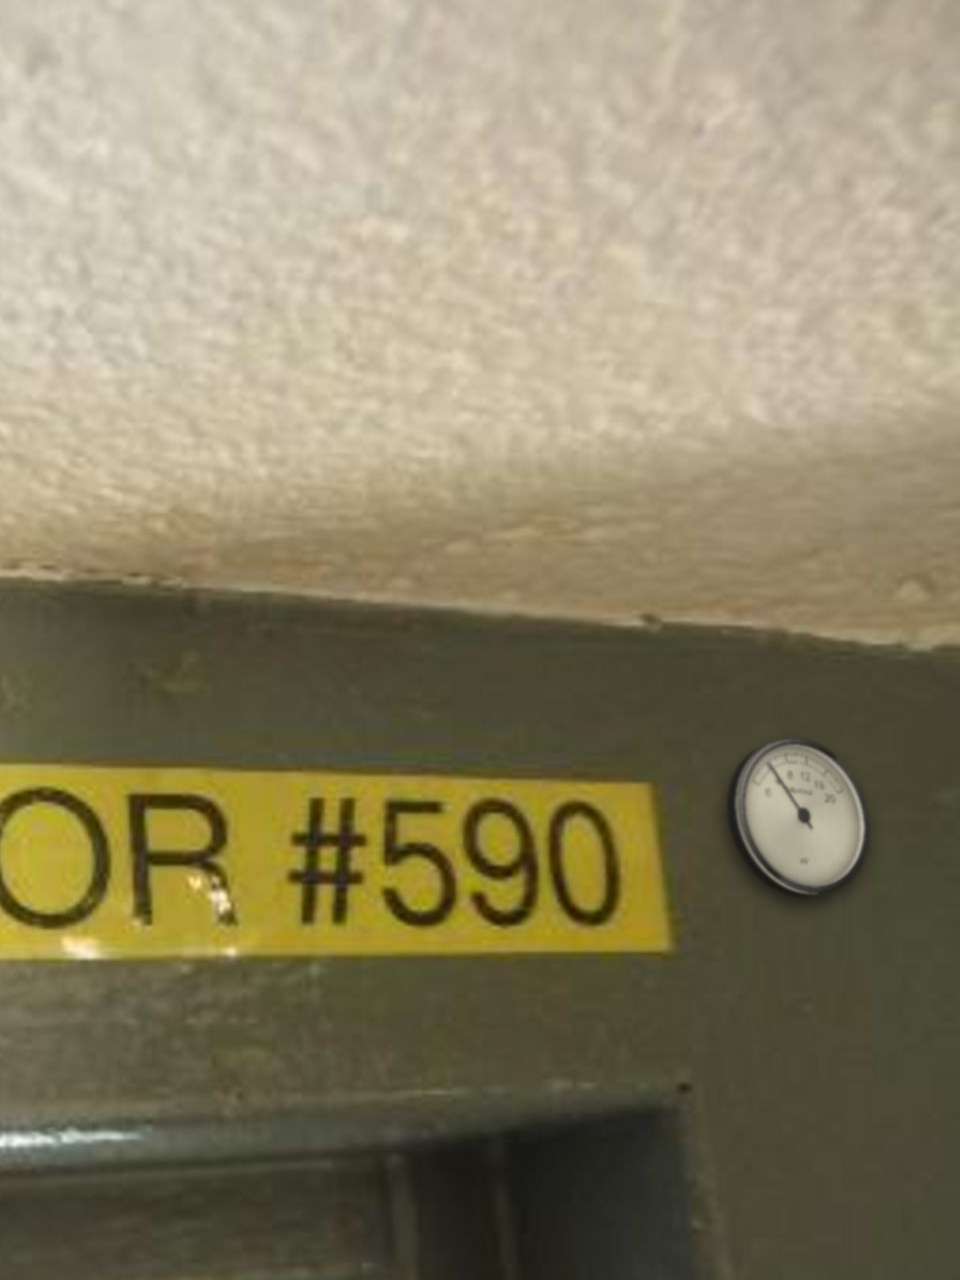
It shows 4
